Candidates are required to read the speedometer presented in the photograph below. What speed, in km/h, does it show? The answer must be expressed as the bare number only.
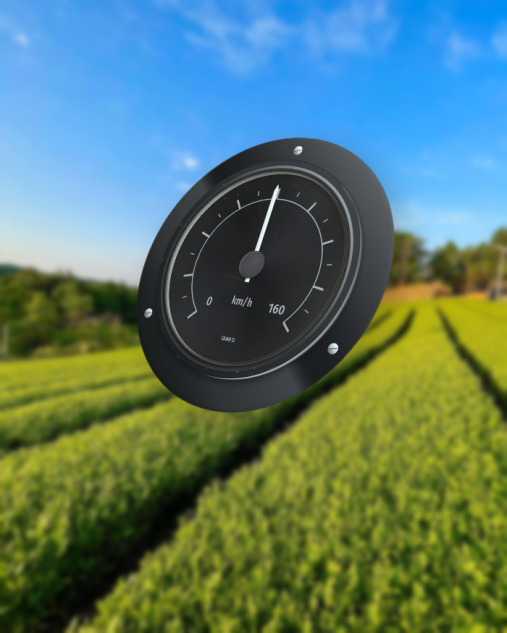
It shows 80
